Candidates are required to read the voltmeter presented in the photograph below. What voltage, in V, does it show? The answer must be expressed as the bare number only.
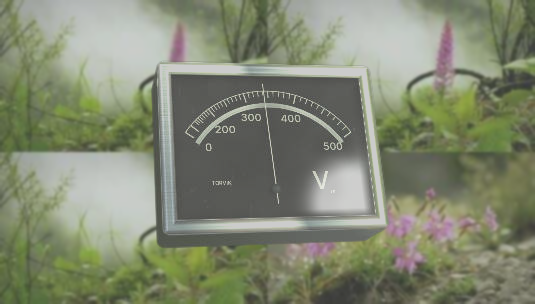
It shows 340
